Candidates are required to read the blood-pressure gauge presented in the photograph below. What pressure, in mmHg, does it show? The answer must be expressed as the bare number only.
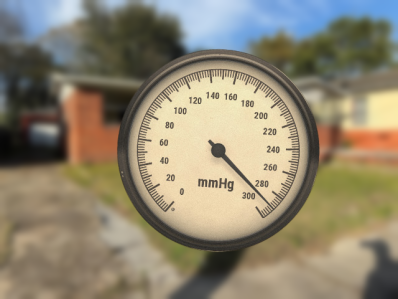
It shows 290
